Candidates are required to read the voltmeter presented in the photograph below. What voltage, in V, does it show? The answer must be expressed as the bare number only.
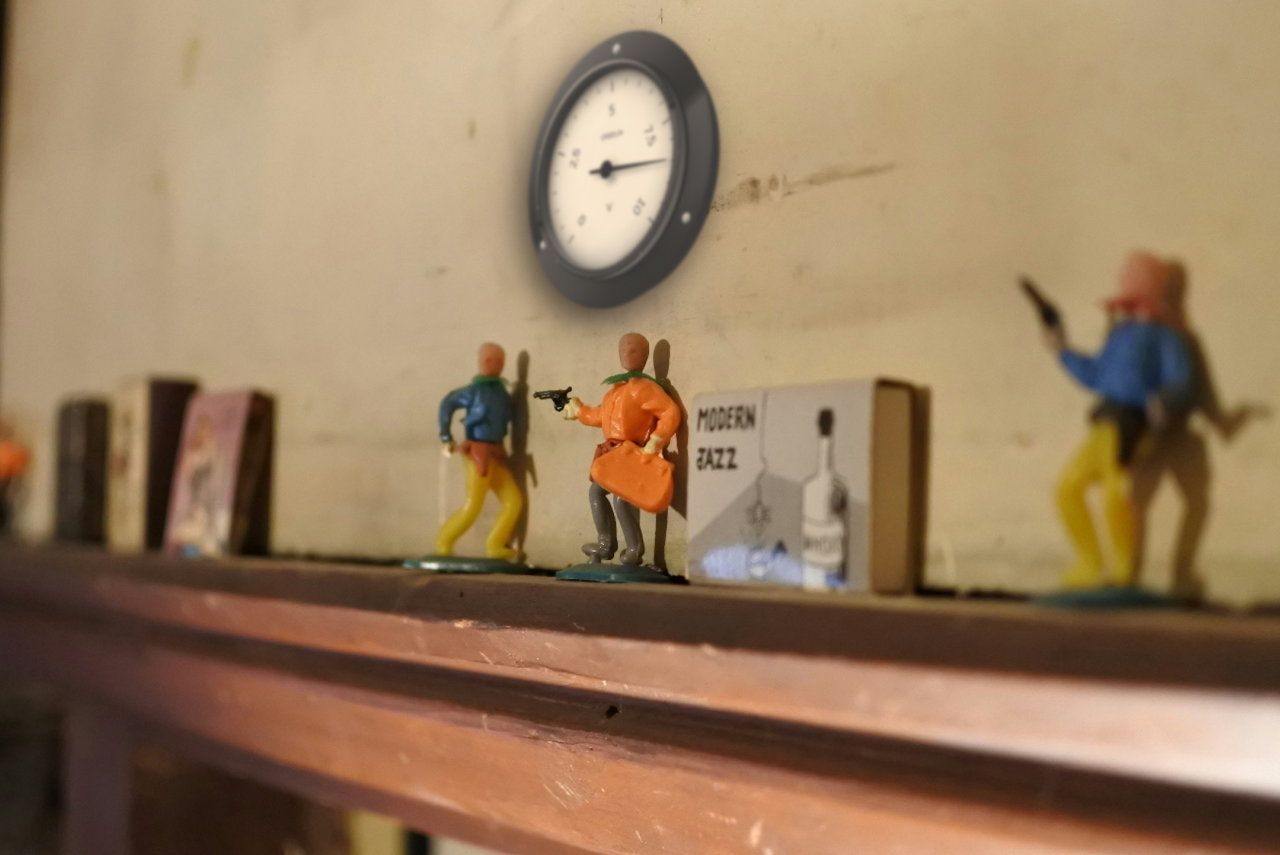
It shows 8.5
